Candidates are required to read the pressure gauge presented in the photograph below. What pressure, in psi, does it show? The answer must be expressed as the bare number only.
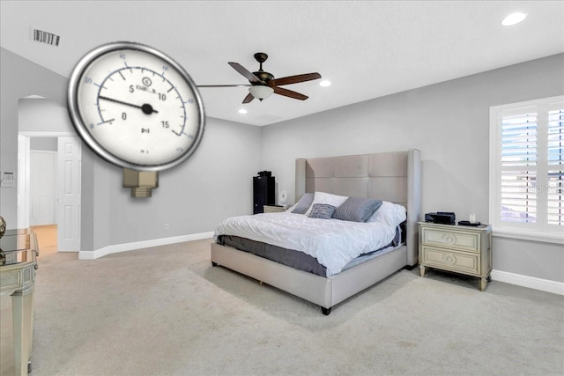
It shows 2
